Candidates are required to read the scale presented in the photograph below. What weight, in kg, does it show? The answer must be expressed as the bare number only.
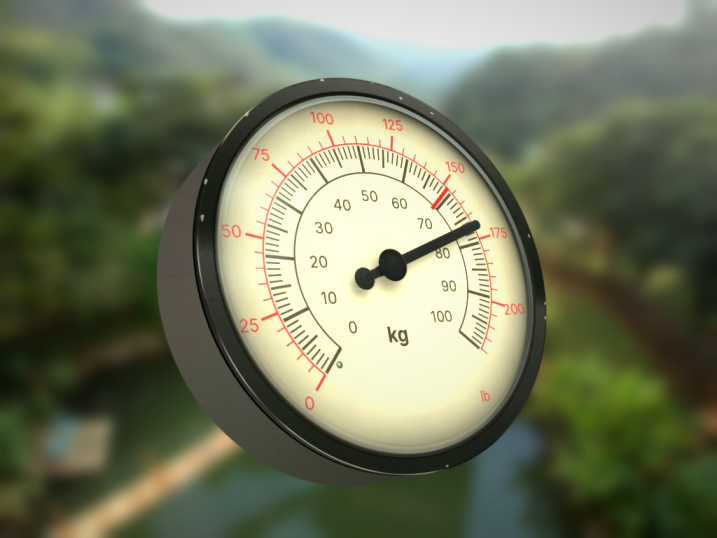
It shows 77
